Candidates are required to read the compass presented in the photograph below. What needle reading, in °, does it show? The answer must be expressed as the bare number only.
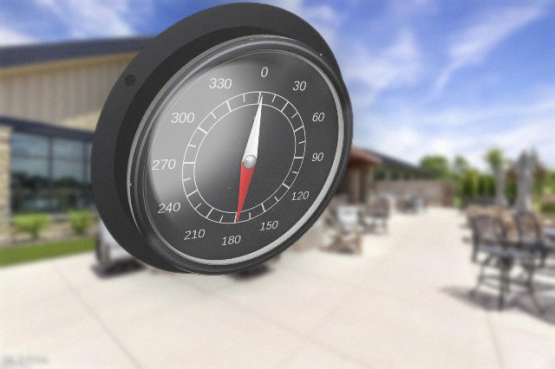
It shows 180
